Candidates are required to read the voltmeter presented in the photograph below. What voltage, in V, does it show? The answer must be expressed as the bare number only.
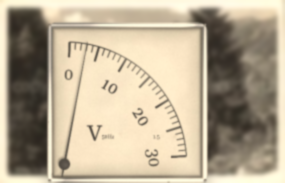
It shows 3
